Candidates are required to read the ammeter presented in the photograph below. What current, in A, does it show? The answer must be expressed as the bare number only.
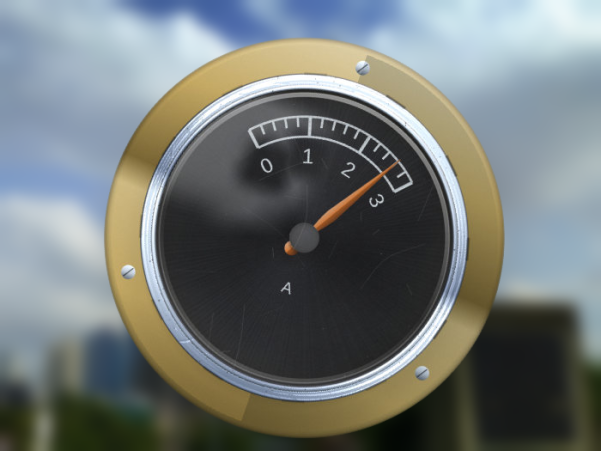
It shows 2.6
